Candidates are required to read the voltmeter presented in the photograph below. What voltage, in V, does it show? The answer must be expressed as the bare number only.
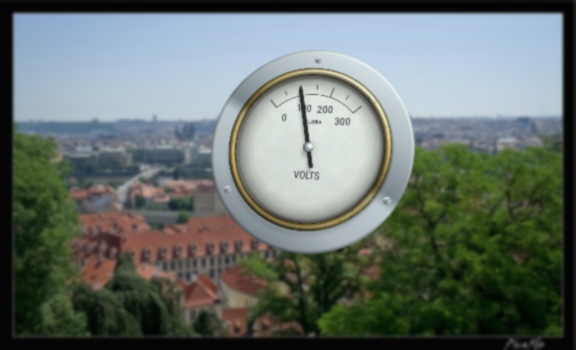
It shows 100
